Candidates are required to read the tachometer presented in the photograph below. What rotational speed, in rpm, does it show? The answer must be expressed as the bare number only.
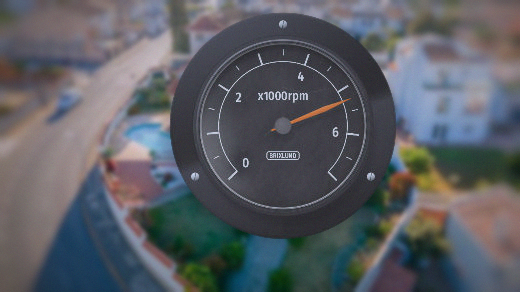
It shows 5250
